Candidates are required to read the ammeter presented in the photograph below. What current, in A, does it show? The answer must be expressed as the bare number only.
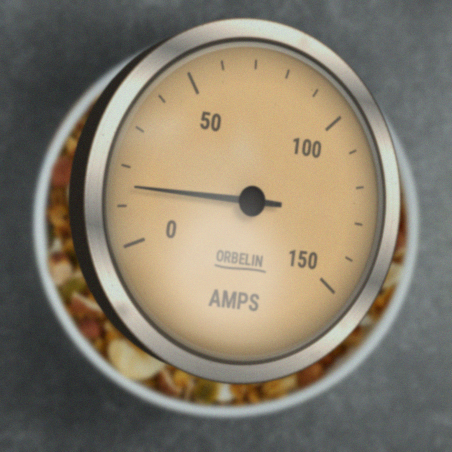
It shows 15
